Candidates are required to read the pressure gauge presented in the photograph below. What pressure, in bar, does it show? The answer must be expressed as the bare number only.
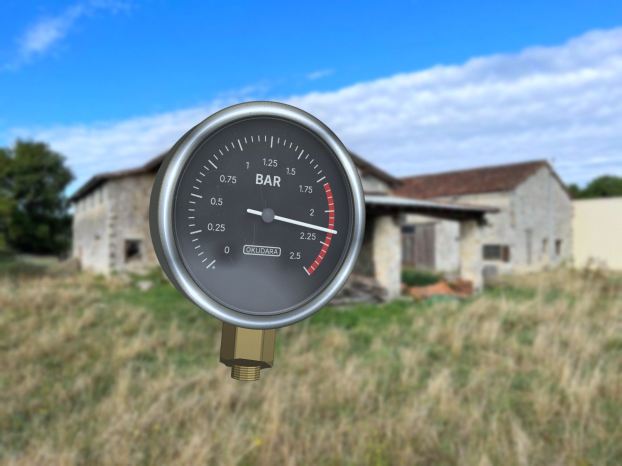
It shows 2.15
